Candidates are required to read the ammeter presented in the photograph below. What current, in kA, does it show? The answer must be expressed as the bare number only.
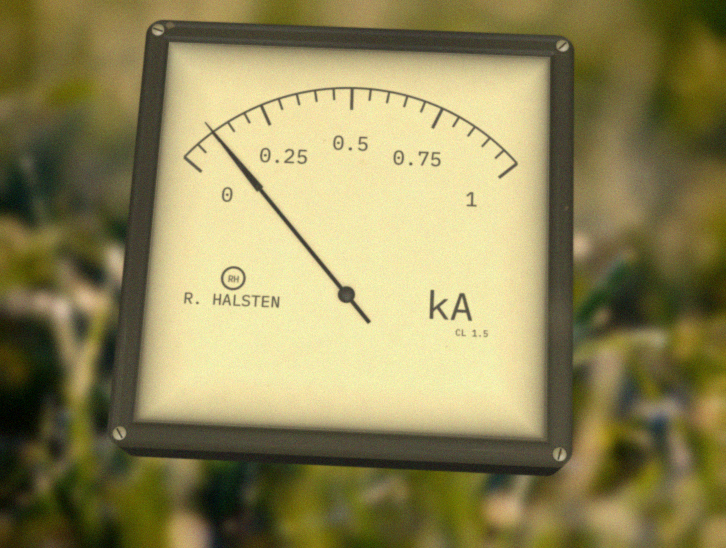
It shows 0.1
